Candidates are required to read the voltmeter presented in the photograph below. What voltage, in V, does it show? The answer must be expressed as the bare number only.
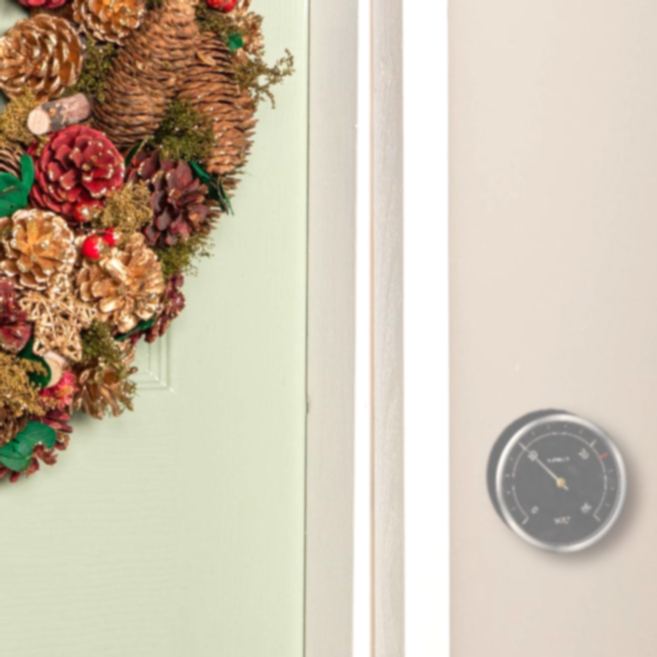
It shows 10
